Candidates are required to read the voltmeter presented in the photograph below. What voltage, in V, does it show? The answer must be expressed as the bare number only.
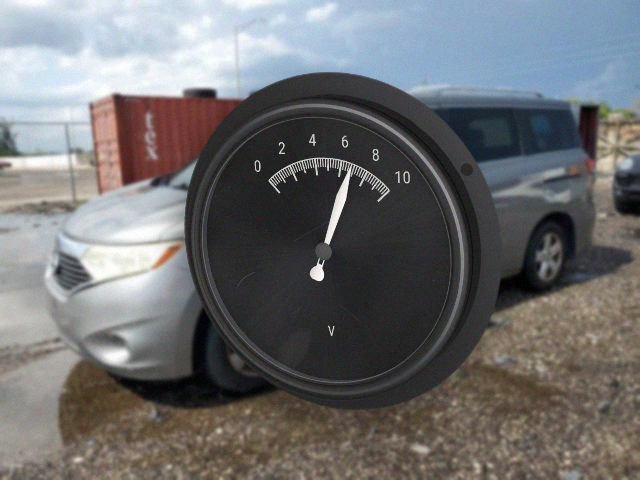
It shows 7
